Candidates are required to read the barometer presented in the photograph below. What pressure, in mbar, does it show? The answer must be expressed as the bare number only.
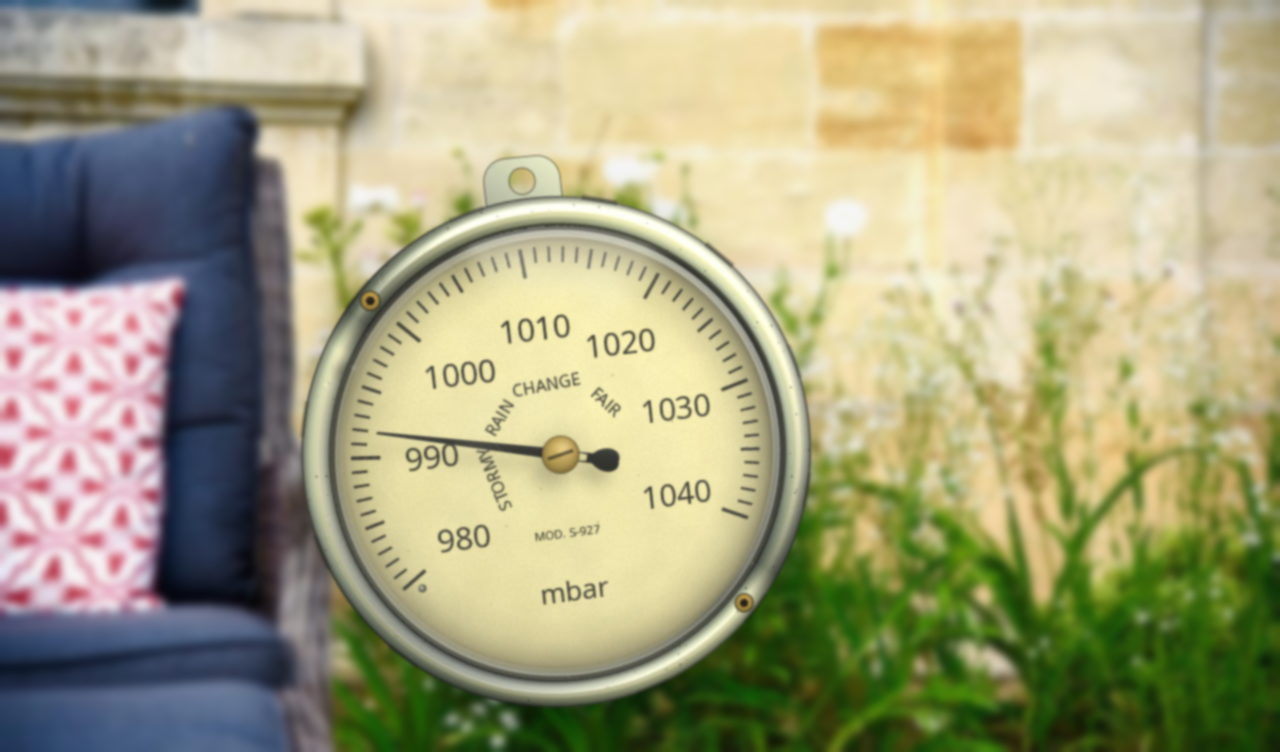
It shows 992
